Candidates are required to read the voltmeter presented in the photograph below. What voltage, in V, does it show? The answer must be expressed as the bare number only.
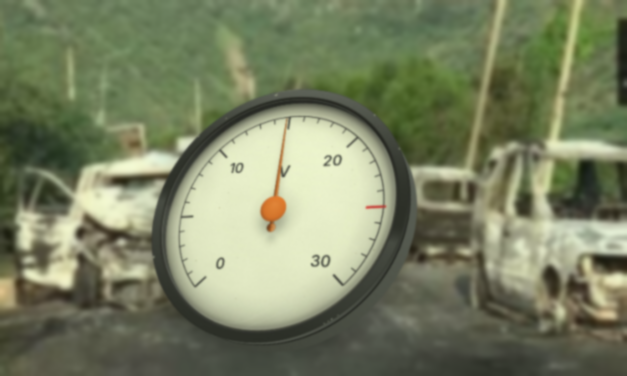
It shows 15
